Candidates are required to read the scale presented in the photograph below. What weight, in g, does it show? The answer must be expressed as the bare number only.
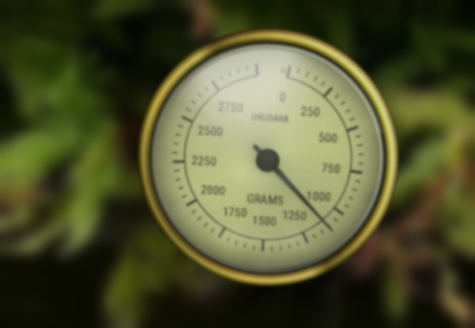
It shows 1100
